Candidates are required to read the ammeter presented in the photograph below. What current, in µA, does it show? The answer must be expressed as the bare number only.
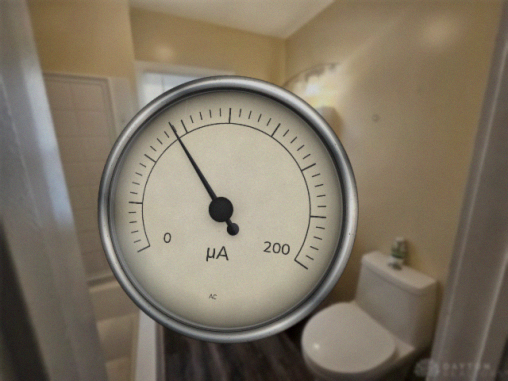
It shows 70
